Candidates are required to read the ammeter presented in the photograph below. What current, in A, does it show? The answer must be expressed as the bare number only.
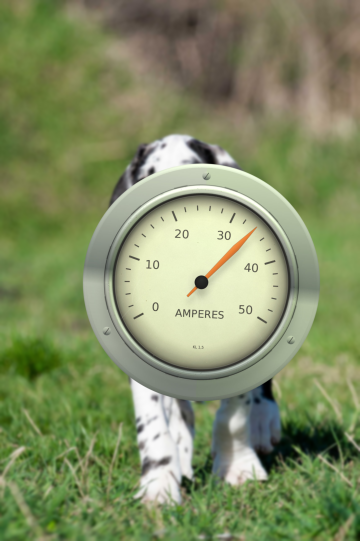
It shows 34
